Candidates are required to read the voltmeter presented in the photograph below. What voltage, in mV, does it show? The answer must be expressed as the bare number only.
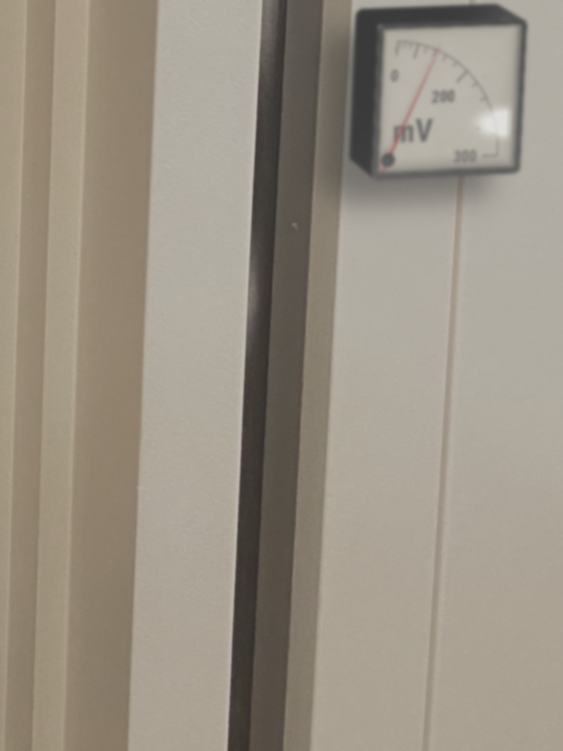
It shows 140
